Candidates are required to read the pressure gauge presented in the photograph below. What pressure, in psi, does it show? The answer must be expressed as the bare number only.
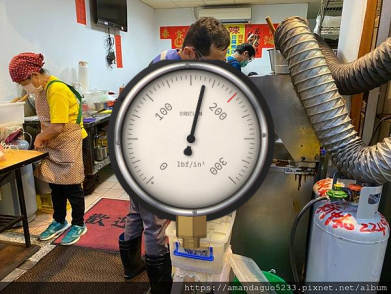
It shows 165
